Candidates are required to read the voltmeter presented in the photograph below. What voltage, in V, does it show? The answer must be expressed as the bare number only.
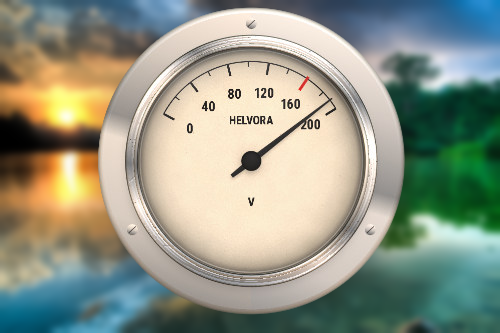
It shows 190
